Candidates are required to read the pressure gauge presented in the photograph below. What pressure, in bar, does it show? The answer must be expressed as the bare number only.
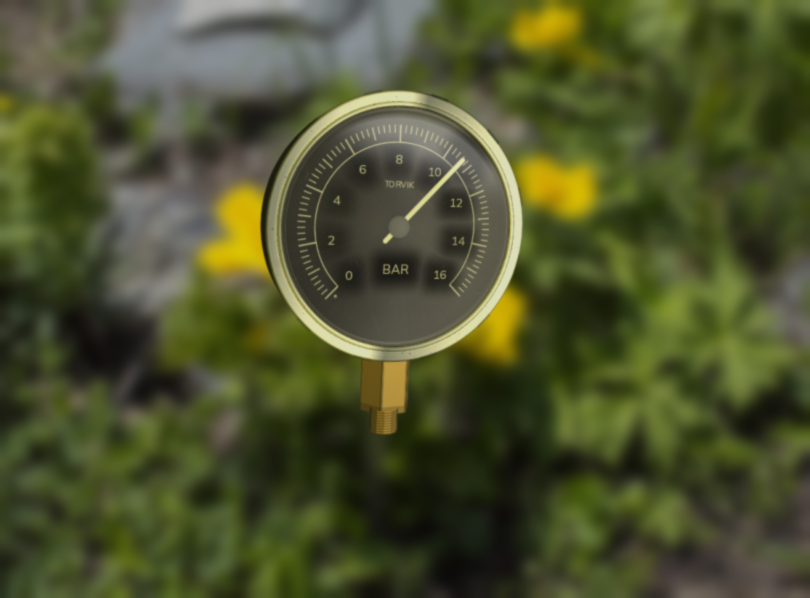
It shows 10.6
